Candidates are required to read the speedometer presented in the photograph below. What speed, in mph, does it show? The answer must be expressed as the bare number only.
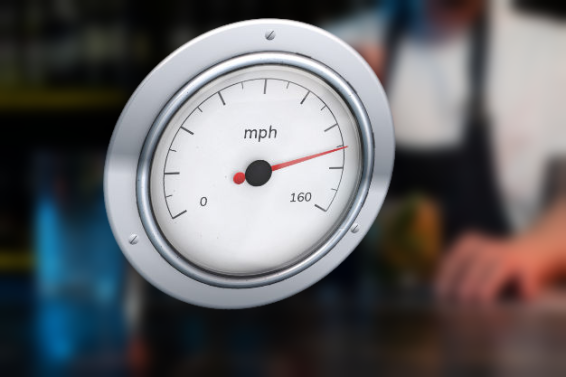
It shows 130
